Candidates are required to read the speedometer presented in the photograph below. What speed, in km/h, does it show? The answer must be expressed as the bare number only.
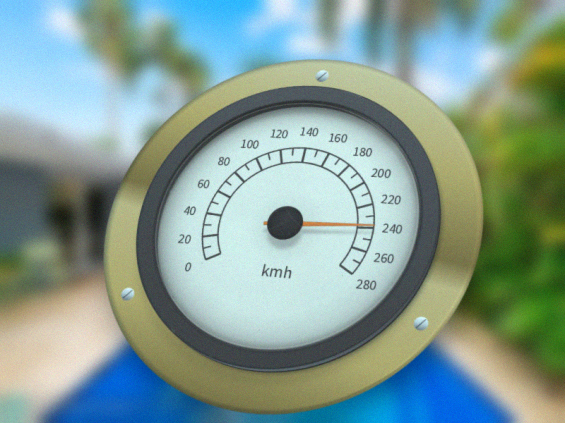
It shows 240
